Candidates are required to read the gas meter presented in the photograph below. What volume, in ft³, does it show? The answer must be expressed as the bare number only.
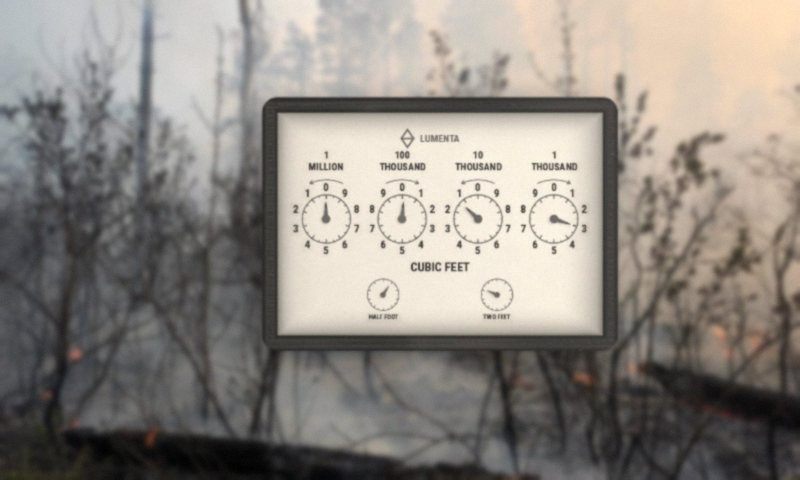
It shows 1300
